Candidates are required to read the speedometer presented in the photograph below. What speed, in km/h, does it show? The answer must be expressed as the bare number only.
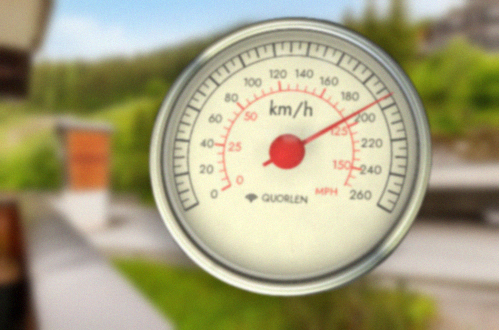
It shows 195
